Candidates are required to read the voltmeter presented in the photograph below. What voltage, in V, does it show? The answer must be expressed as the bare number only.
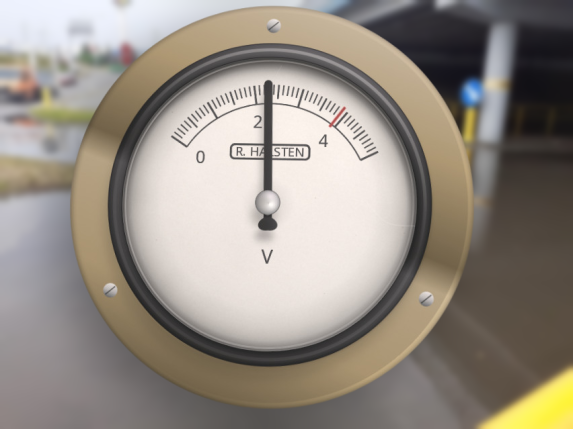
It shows 2.3
